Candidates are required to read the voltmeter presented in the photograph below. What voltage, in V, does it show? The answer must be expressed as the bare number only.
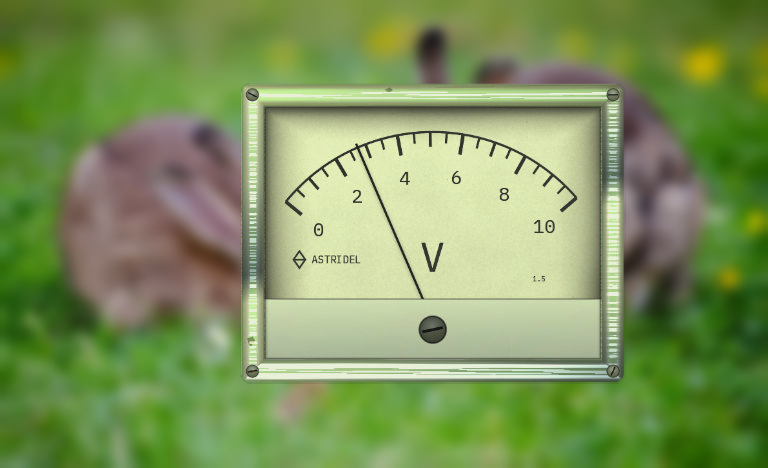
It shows 2.75
